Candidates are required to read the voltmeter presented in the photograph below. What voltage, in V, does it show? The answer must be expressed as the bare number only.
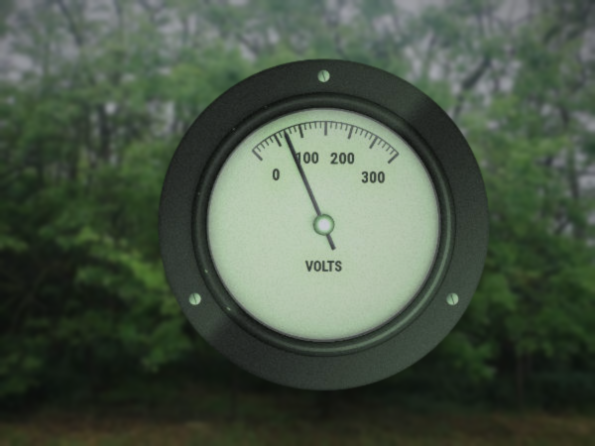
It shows 70
